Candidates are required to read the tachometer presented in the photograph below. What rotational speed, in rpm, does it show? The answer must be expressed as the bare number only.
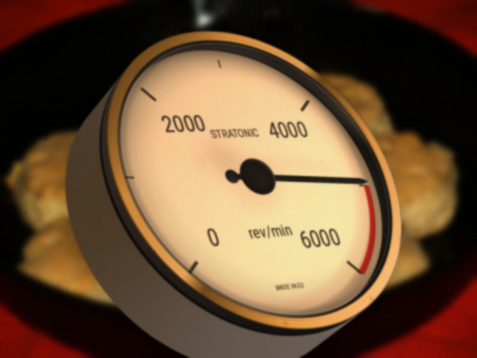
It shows 5000
